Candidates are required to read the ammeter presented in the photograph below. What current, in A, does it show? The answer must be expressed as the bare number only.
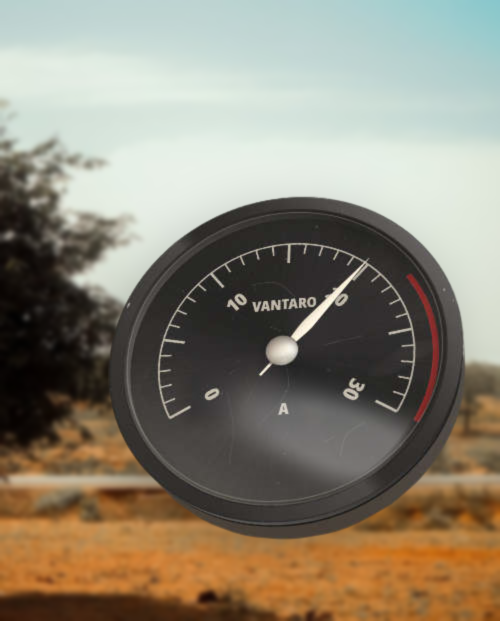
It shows 20
